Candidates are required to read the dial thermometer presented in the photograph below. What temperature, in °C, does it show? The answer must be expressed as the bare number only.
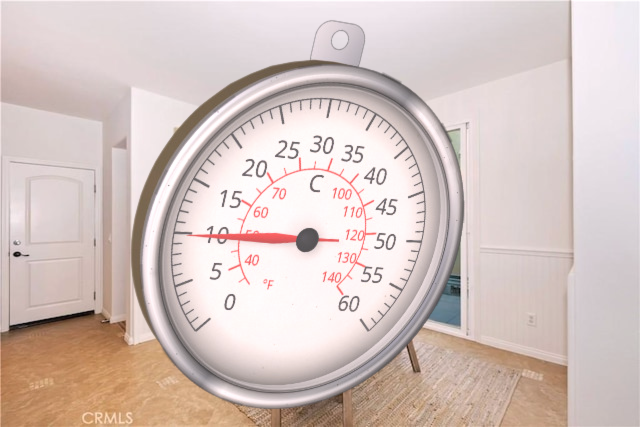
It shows 10
